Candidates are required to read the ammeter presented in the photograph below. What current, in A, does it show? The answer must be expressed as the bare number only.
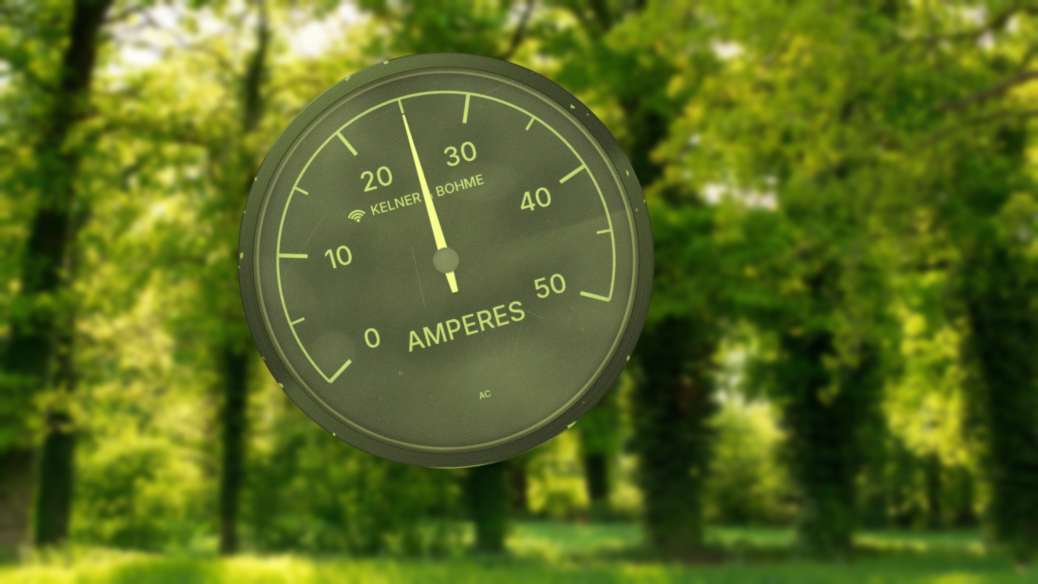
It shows 25
